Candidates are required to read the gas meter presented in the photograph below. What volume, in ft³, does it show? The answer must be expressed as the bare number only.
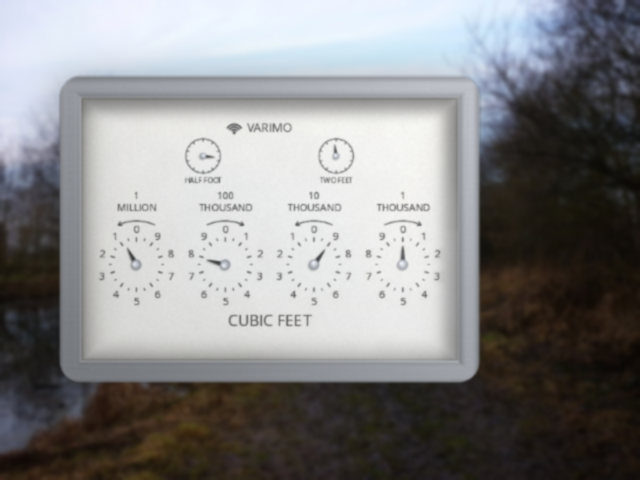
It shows 79000
